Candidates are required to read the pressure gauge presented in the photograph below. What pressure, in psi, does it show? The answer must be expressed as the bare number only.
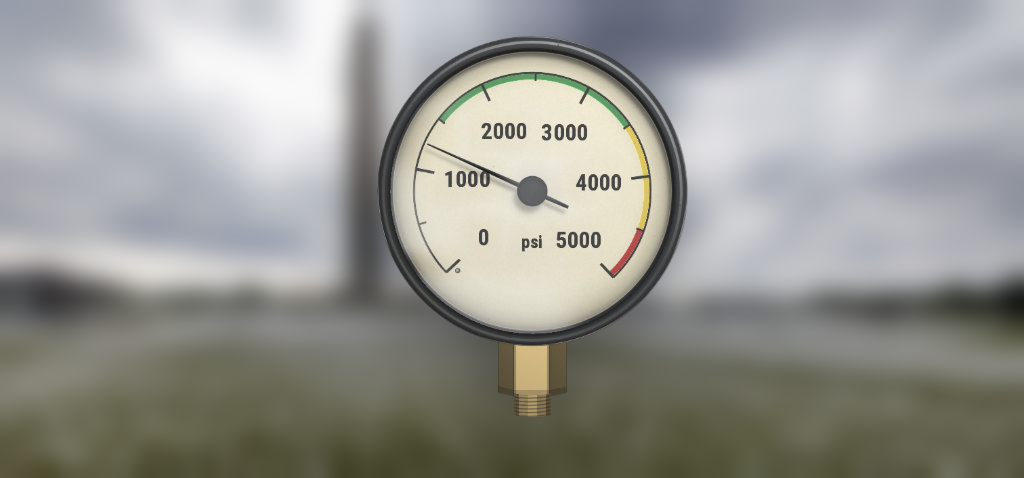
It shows 1250
